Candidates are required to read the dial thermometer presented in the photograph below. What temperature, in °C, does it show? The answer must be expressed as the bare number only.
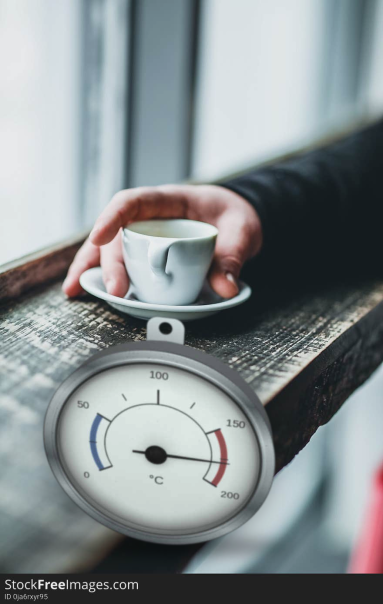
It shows 175
